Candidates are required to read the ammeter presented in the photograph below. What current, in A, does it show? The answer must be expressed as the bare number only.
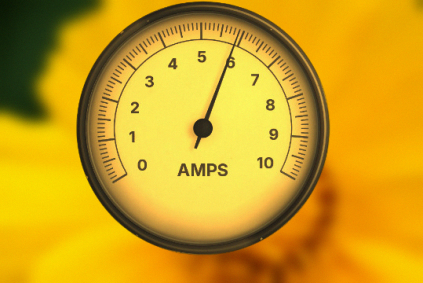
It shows 5.9
